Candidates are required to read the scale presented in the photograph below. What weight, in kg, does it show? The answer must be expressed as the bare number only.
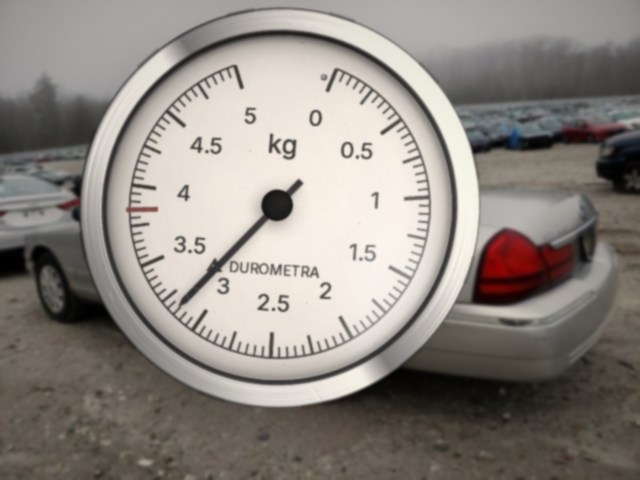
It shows 3.15
